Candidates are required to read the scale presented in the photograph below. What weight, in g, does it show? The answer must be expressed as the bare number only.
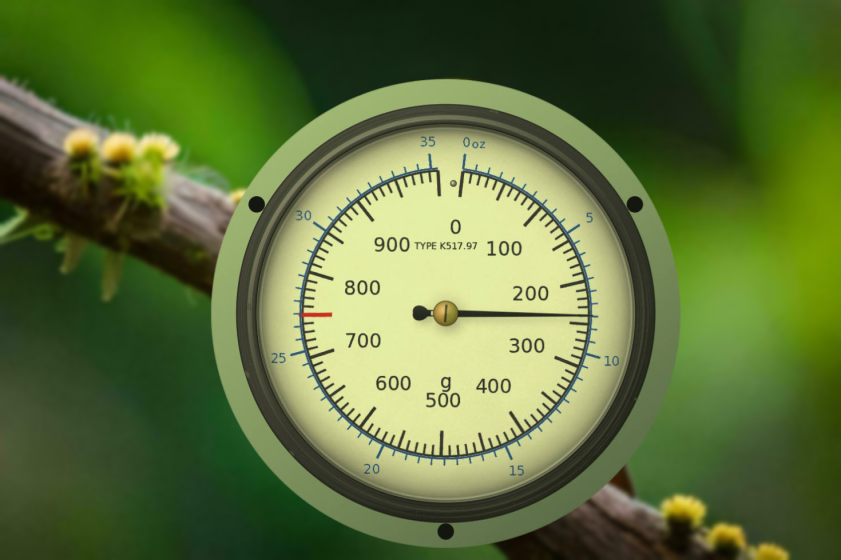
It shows 240
